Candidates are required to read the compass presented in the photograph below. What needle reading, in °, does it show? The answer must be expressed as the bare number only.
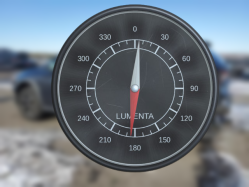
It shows 185
